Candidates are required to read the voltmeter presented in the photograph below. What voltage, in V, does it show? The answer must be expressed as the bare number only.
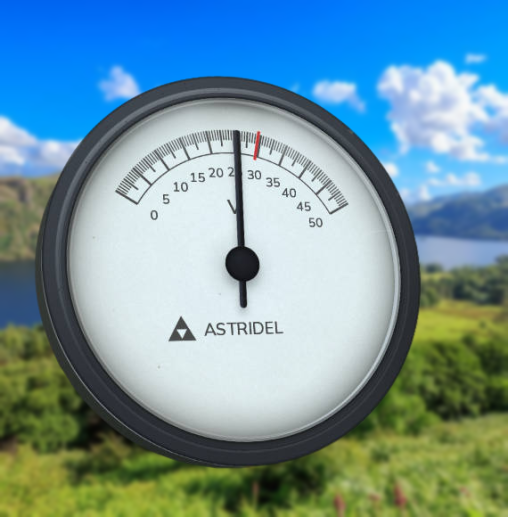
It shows 25
